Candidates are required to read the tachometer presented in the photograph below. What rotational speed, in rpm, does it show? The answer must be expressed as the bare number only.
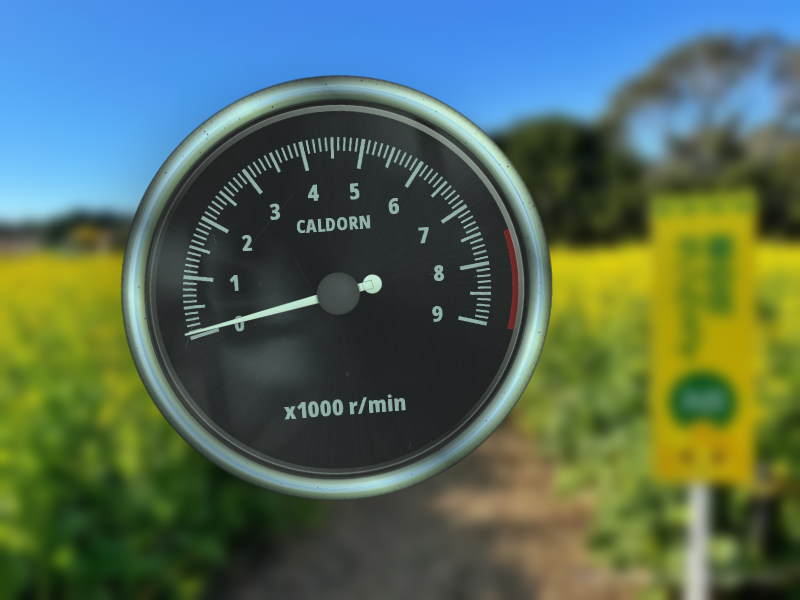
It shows 100
